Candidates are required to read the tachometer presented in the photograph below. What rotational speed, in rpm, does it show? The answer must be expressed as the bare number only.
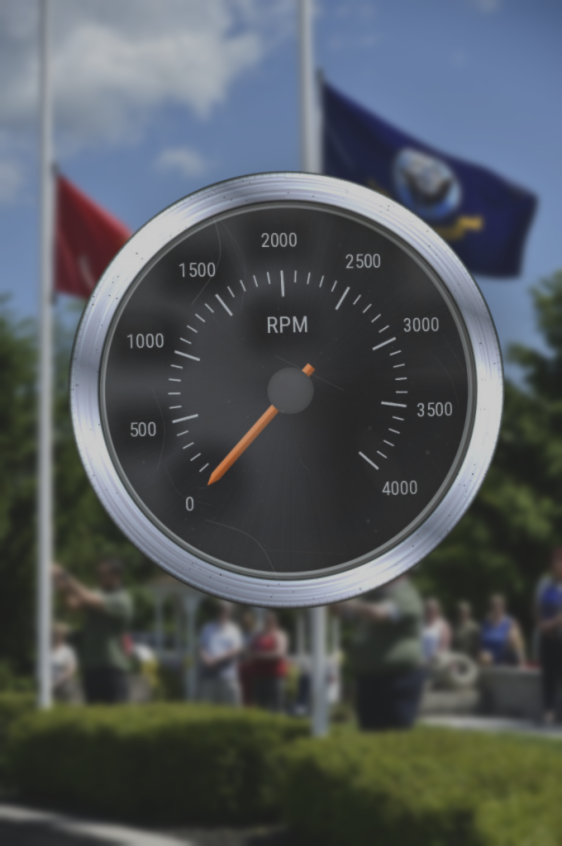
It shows 0
